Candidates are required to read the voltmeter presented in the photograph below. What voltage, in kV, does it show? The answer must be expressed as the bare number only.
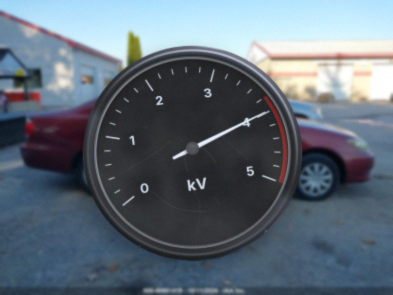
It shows 4
